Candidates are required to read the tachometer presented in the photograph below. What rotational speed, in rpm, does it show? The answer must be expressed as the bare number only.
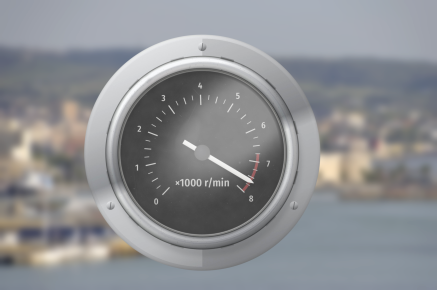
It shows 7625
